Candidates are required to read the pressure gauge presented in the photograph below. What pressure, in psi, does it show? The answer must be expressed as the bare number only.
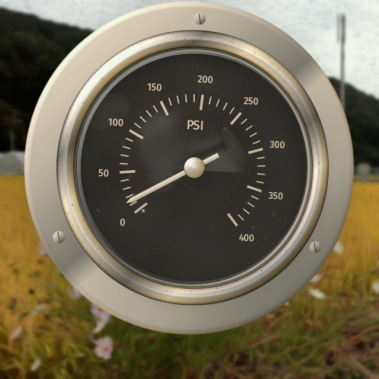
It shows 15
